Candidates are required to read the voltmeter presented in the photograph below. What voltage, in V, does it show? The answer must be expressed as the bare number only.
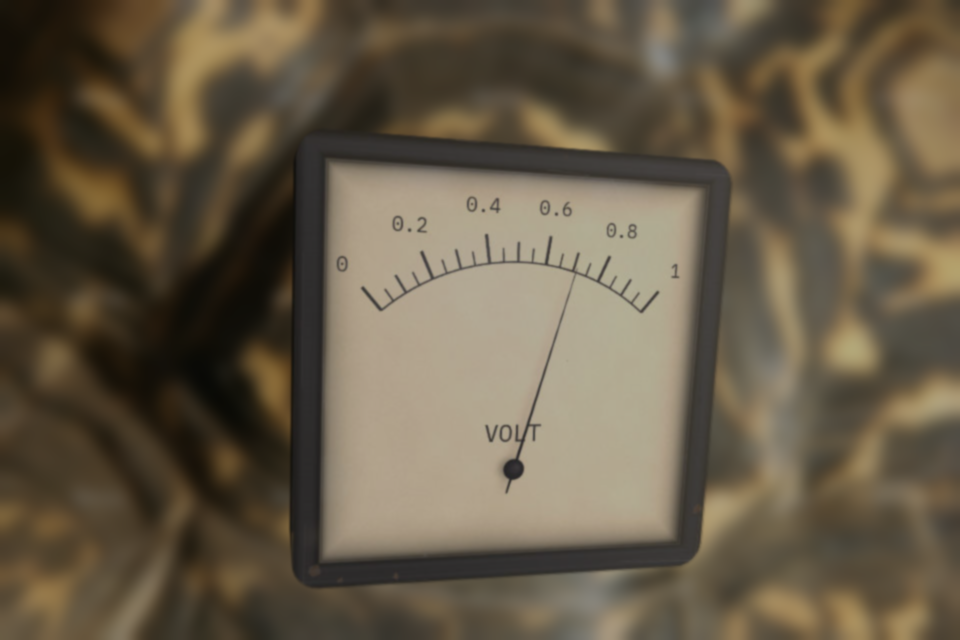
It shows 0.7
